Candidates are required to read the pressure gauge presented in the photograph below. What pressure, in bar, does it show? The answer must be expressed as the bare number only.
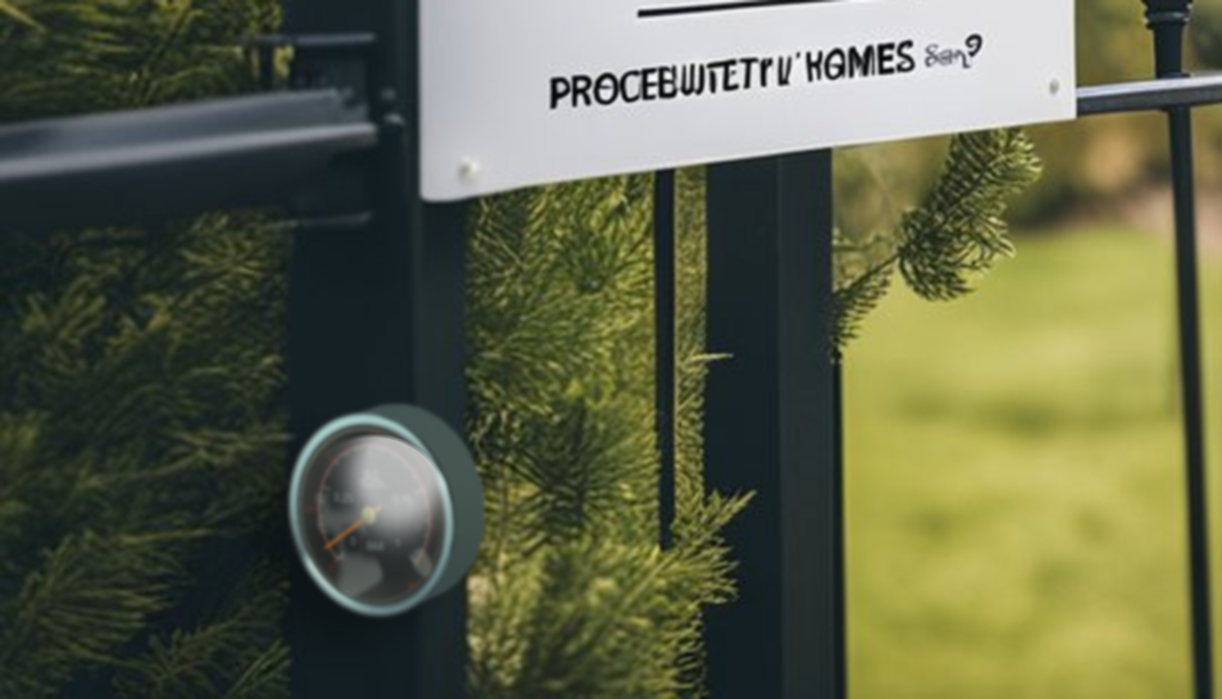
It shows 0.05
